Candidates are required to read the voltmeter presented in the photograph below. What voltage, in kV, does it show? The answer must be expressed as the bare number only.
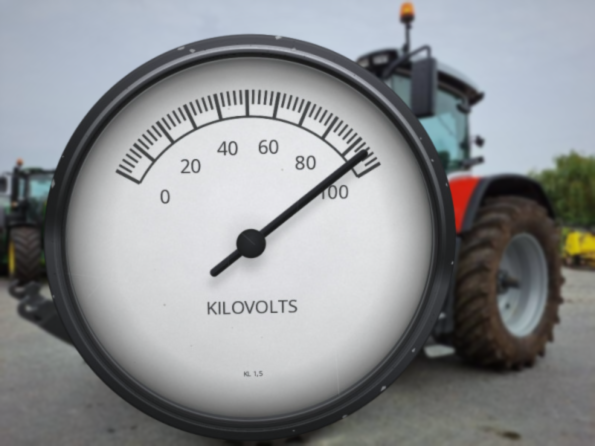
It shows 94
